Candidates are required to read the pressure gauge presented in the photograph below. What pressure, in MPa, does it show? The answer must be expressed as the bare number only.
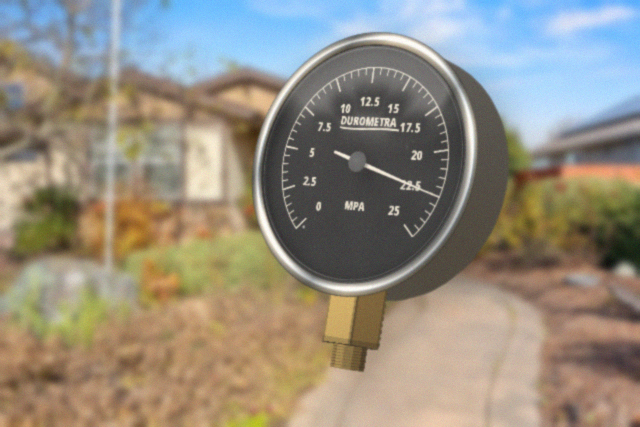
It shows 22.5
